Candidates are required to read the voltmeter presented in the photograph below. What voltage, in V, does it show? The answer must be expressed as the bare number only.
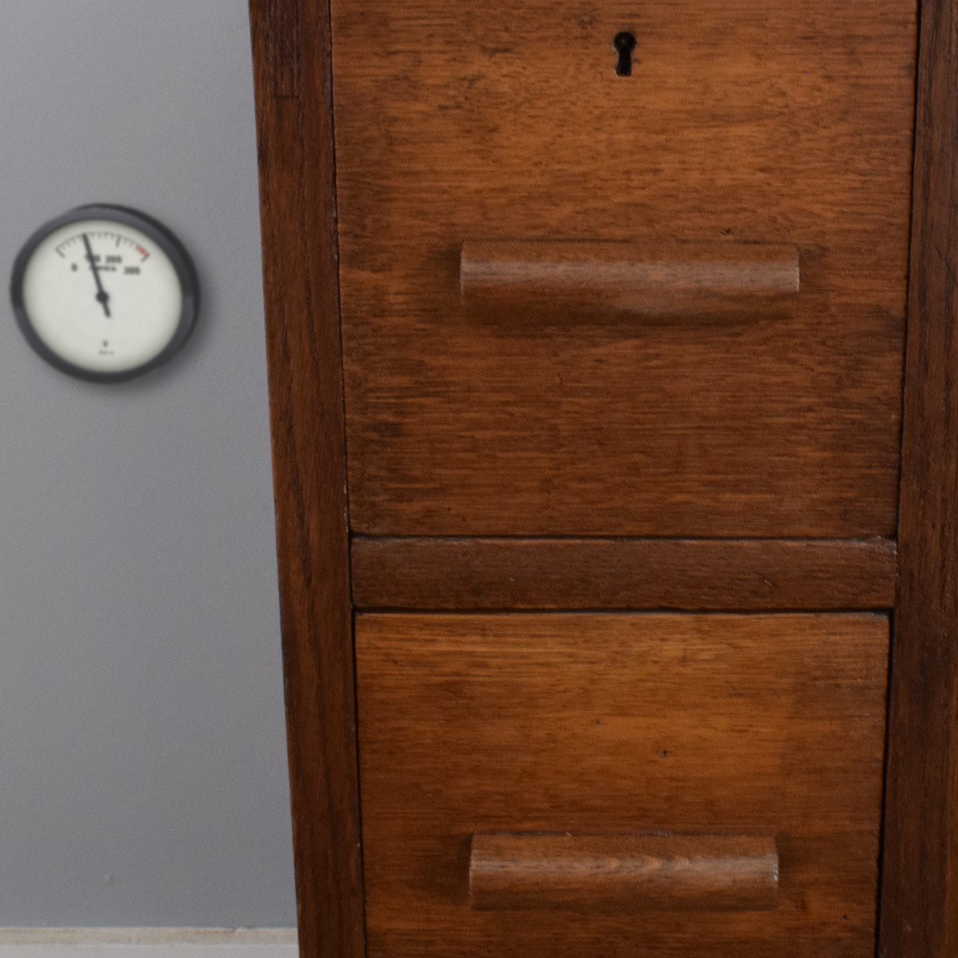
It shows 100
